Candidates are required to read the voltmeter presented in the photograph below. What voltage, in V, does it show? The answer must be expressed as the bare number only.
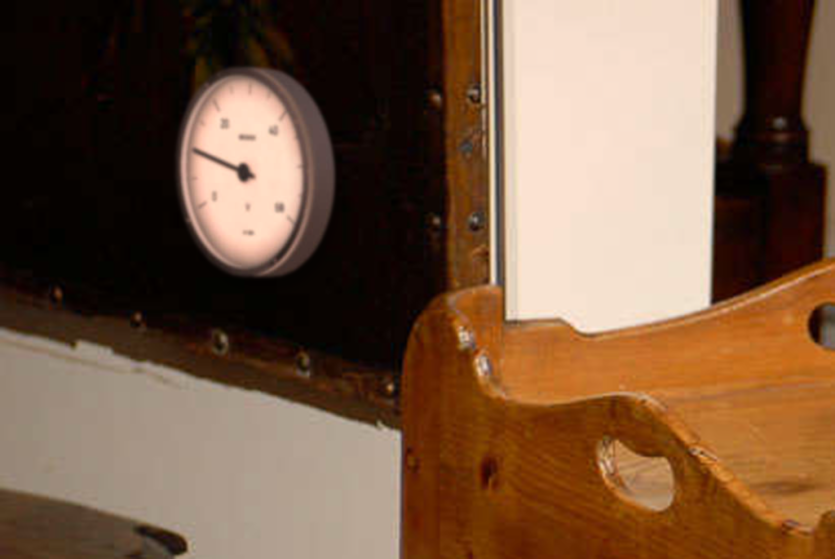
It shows 10
